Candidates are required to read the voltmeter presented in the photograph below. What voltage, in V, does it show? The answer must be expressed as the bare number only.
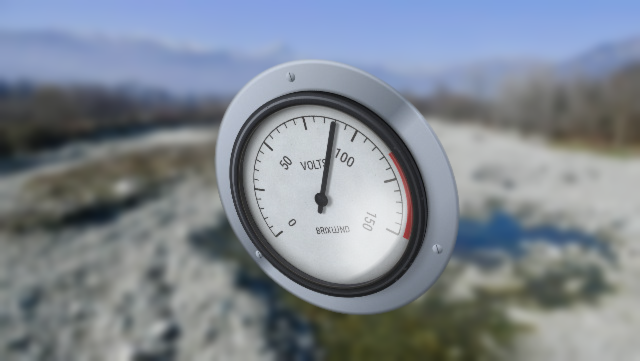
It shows 90
